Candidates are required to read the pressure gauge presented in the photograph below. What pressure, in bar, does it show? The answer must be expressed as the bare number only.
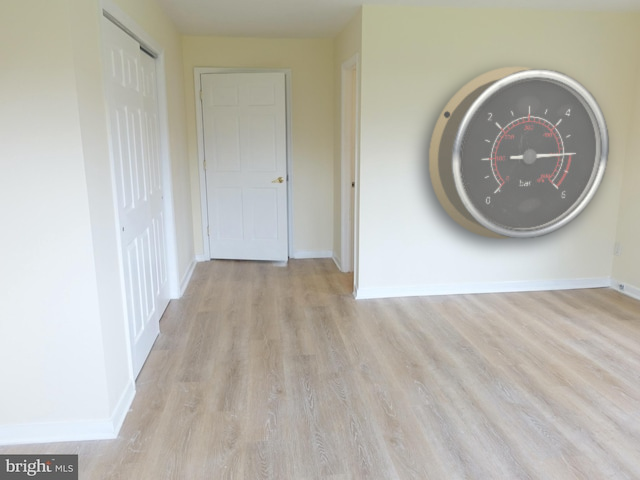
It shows 5
